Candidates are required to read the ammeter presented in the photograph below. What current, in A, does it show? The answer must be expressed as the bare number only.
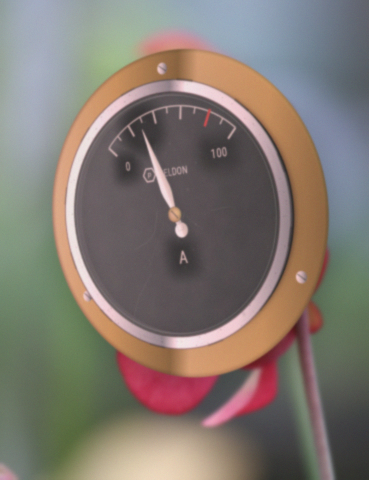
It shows 30
